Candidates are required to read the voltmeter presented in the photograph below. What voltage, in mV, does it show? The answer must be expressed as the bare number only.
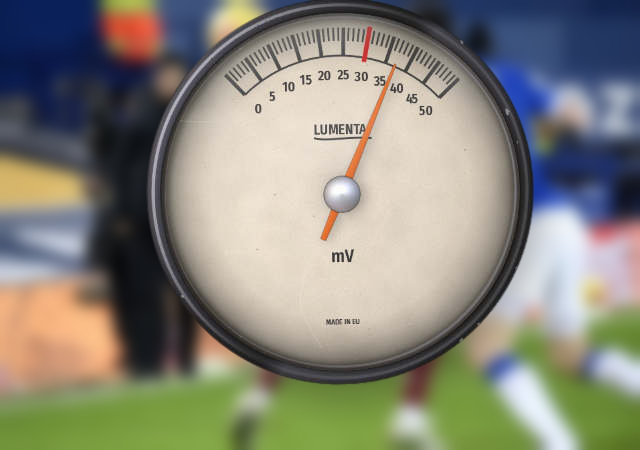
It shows 37
